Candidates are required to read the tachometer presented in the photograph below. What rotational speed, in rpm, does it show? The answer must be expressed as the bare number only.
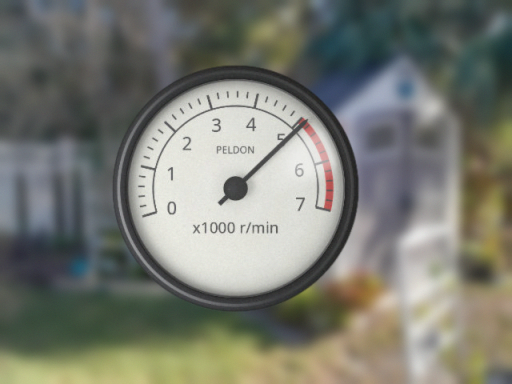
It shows 5100
